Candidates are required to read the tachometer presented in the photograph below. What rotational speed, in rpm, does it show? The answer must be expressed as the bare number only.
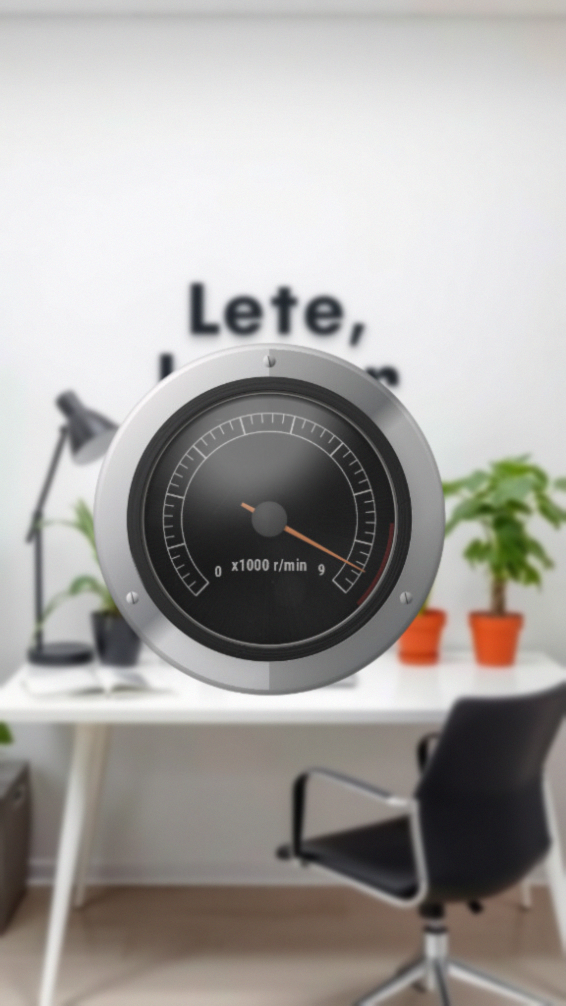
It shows 8500
